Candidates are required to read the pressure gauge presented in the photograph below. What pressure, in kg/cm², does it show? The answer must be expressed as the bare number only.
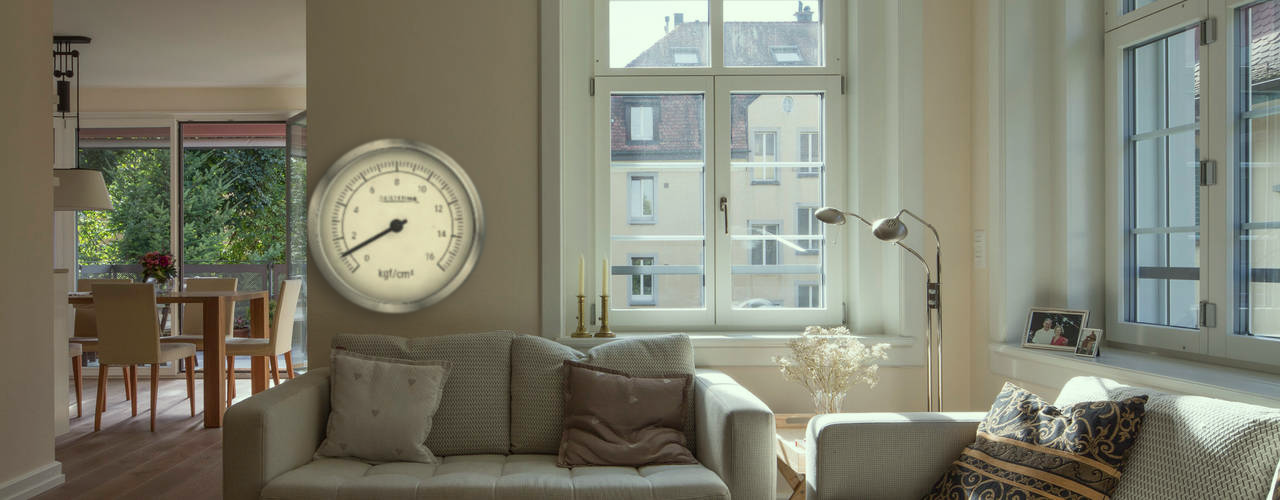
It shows 1
